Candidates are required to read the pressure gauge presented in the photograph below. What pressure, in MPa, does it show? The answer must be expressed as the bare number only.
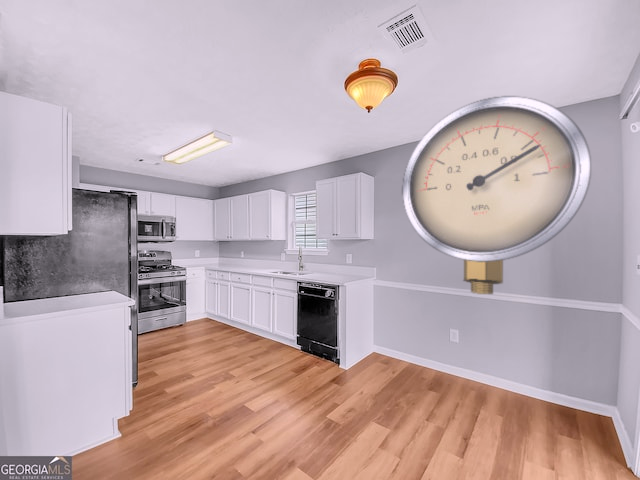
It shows 0.85
